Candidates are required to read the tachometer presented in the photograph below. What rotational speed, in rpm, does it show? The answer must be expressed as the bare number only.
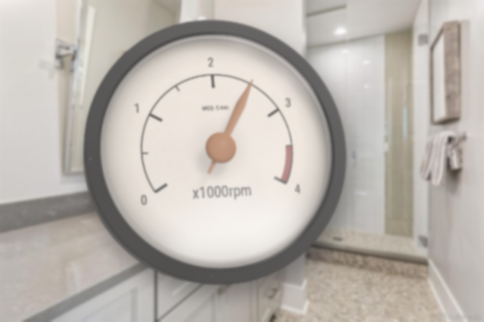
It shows 2500
